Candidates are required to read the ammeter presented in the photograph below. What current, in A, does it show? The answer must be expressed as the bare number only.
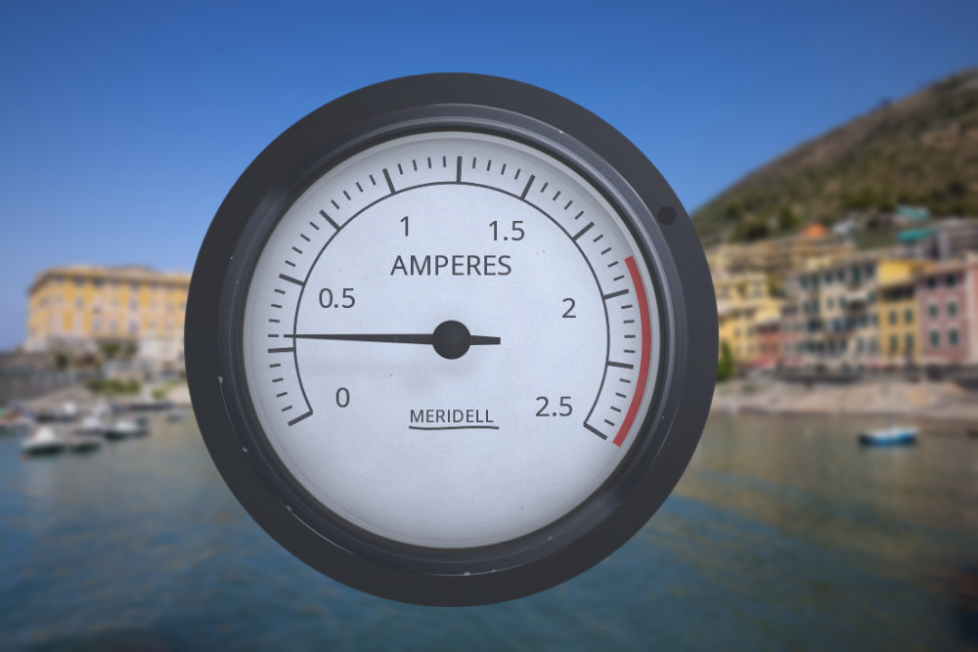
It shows 0.3
